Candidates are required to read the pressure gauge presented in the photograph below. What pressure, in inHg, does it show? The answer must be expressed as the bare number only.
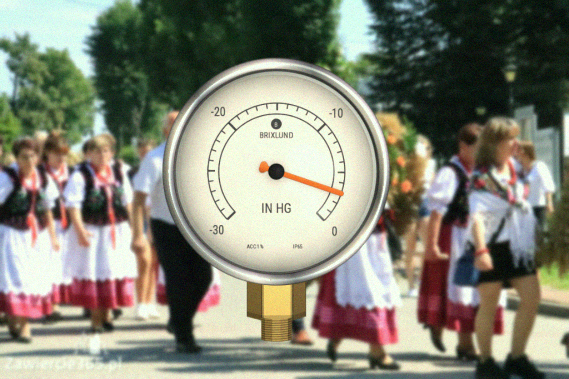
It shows -3
